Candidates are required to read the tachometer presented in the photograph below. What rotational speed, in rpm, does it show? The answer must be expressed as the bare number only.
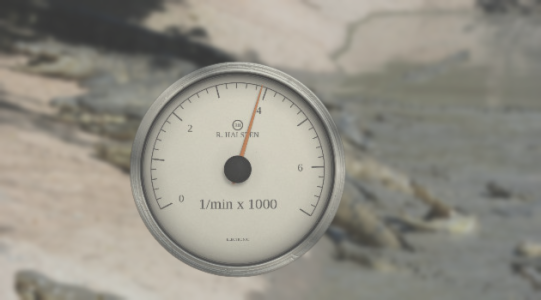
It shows 3900
